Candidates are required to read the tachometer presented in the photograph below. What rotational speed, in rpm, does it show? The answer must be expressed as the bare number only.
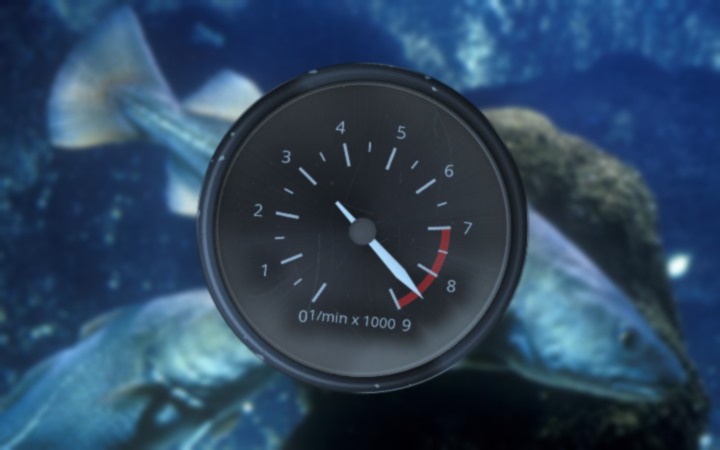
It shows 8500
